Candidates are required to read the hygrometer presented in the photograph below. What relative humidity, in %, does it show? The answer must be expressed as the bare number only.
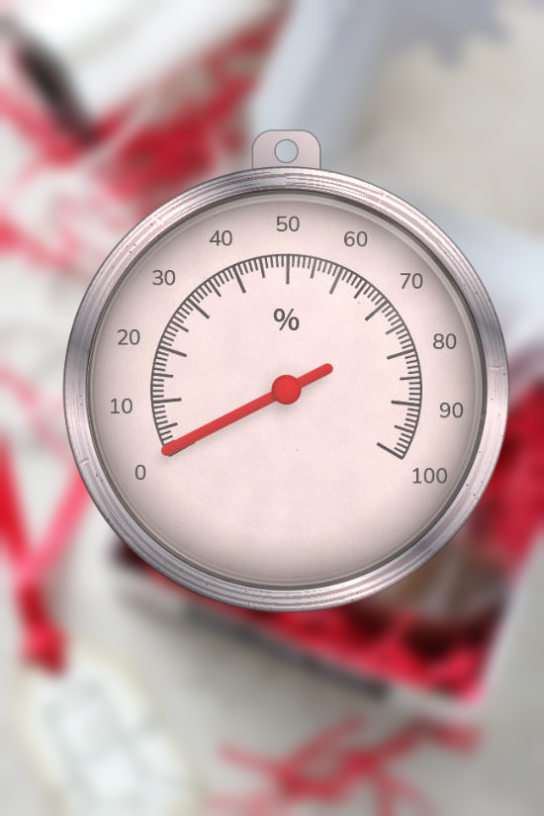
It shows 1
